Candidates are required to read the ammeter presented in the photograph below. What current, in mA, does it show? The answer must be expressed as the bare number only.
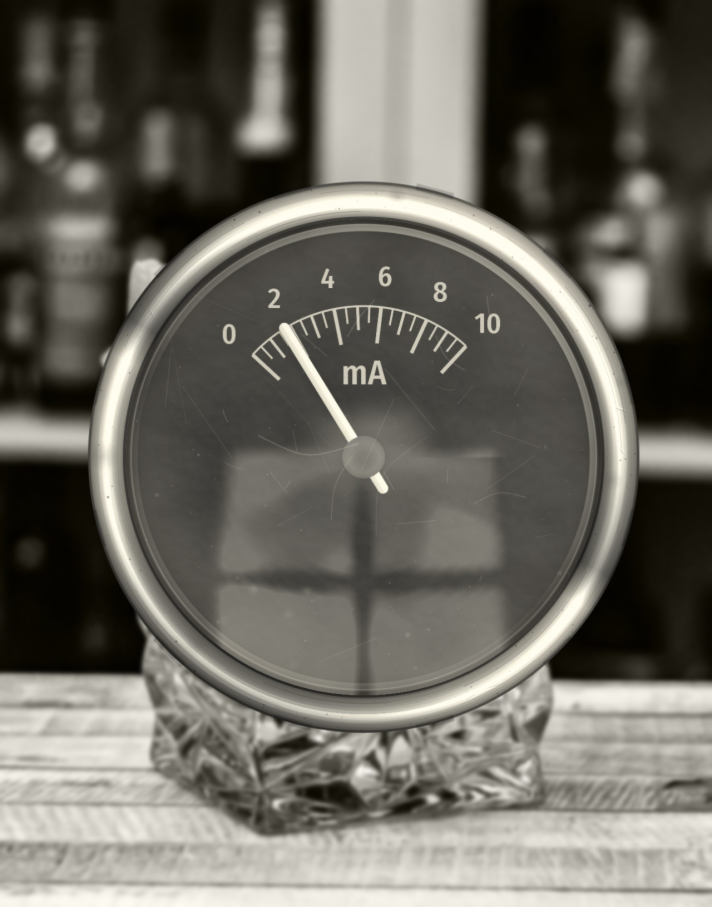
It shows 1.75
